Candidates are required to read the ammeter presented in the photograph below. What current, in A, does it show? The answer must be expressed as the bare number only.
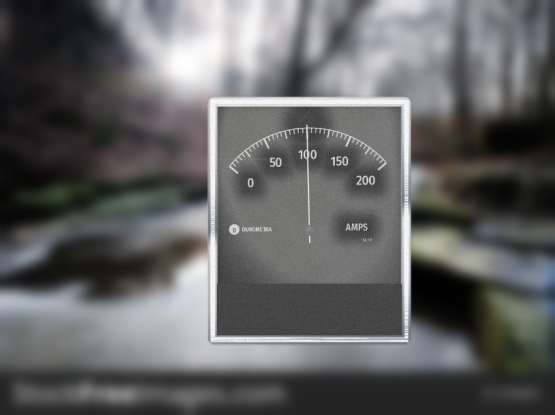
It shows 100
